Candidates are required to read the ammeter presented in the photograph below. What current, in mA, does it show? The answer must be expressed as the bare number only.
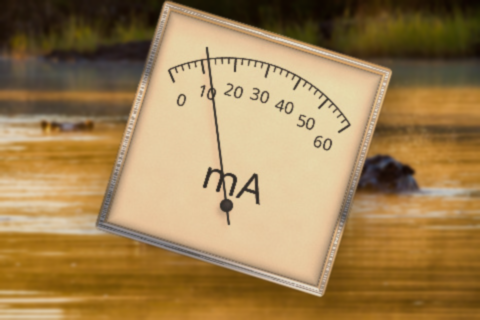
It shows 12
